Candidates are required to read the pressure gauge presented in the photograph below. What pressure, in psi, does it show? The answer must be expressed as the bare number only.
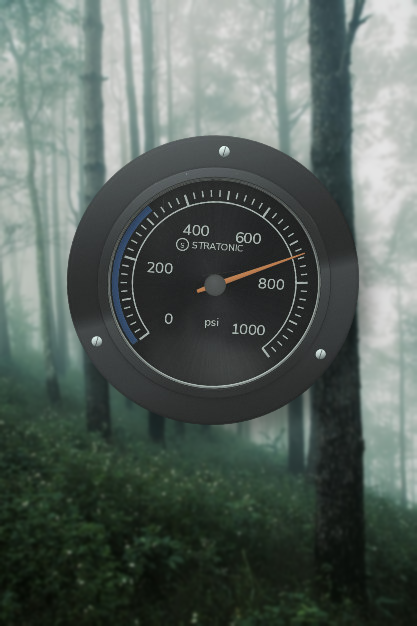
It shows 730
